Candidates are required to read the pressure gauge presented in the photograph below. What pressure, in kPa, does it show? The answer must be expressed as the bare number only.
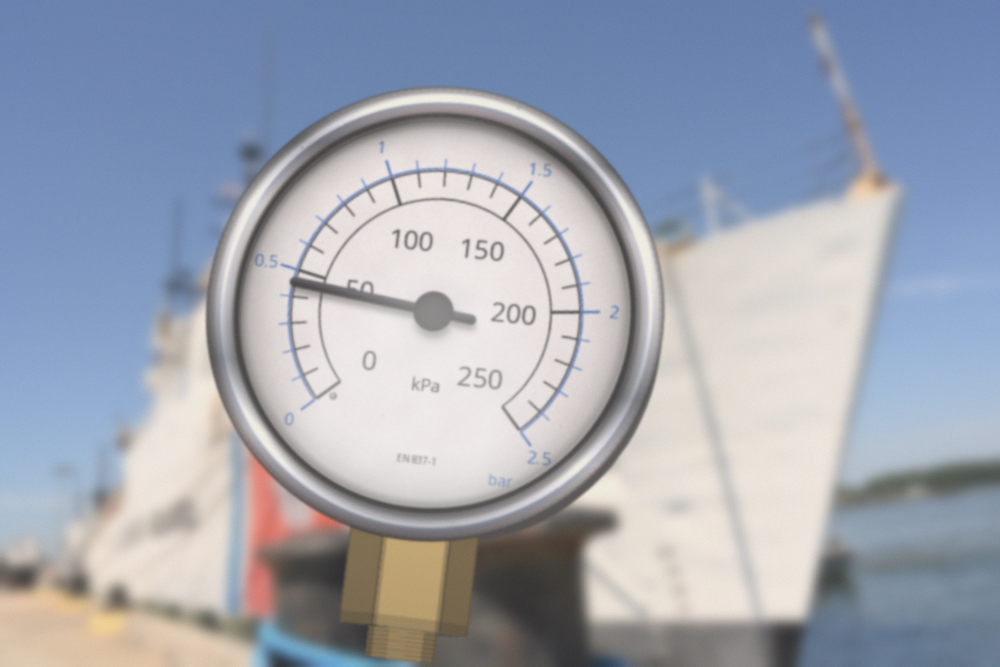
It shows 45
